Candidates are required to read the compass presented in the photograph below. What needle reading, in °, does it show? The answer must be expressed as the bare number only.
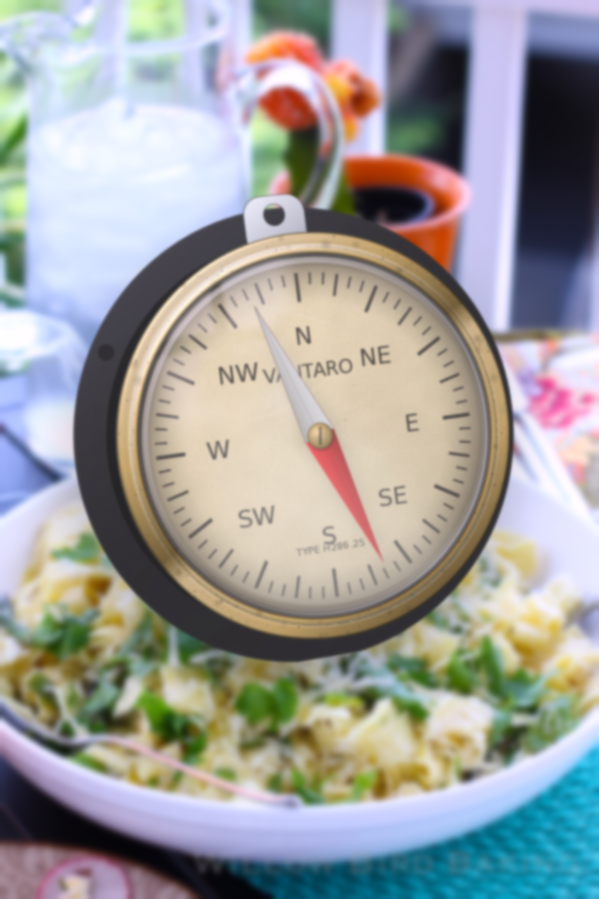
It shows 160
